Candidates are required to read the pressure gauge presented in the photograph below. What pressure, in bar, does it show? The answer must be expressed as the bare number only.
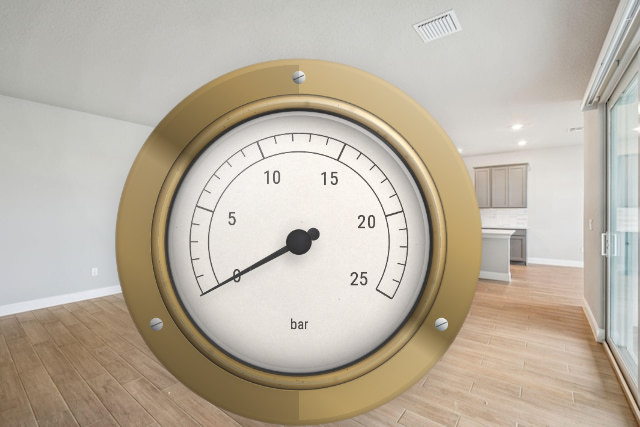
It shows 0
